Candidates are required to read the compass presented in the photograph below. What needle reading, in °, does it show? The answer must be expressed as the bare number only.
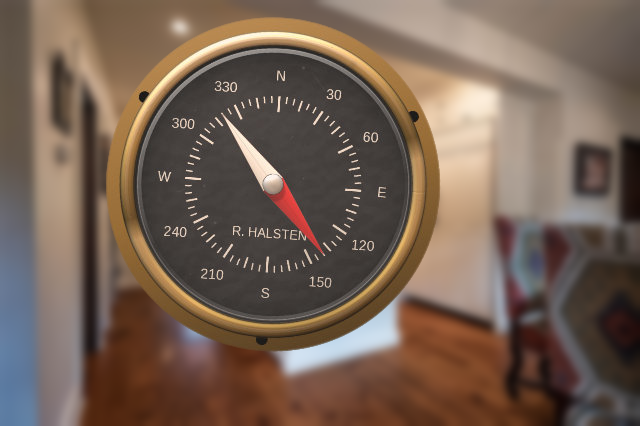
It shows 140
